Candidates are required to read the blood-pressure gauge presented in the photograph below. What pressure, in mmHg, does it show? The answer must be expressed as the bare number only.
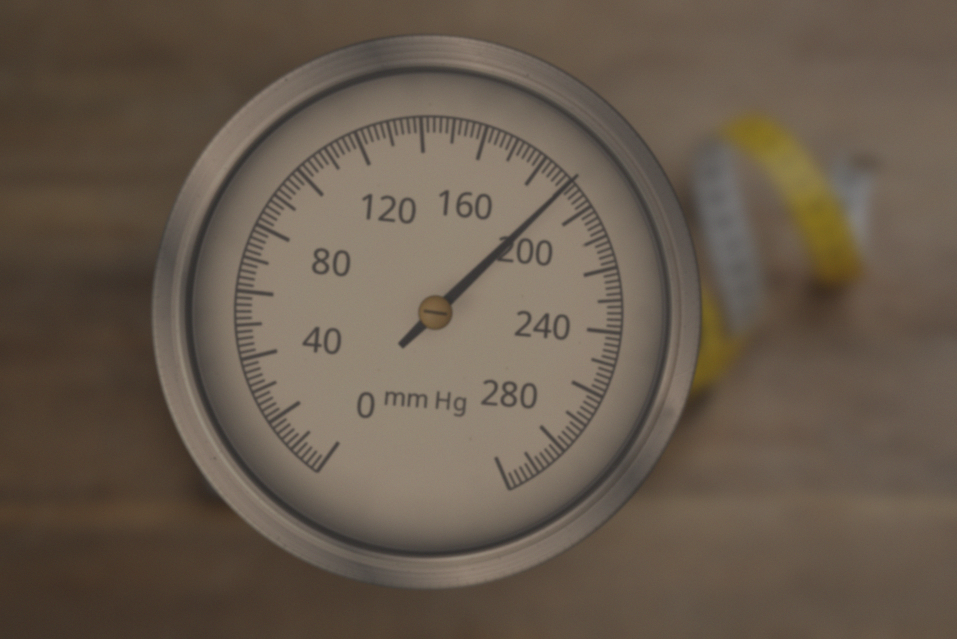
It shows 190
